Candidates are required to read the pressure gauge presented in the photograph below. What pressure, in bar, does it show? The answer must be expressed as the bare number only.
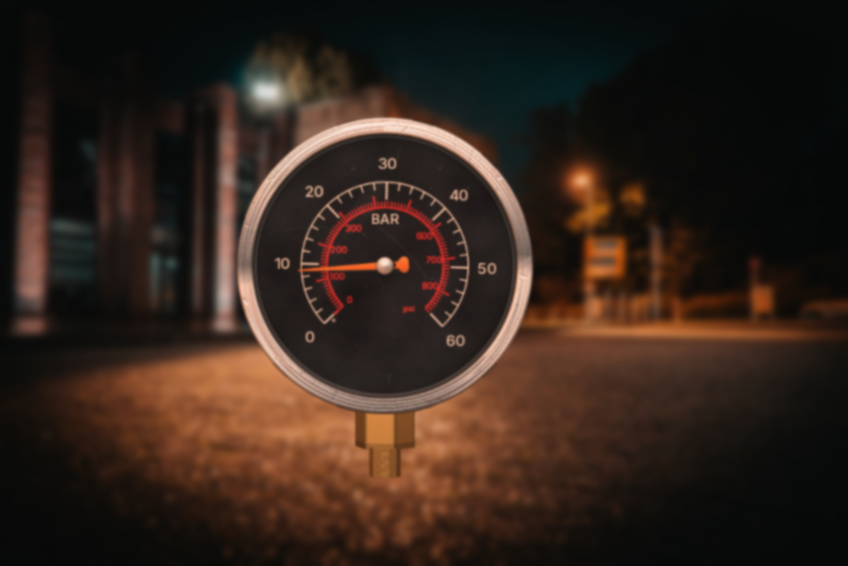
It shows 9
